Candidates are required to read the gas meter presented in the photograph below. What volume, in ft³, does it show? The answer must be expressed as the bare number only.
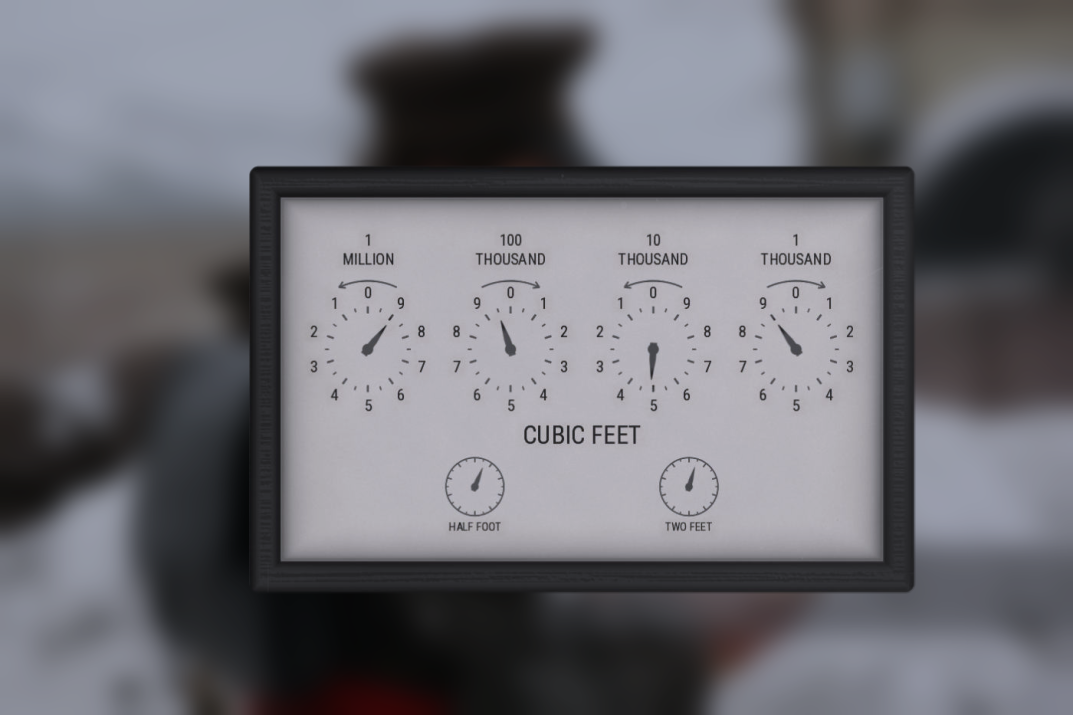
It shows 894900
